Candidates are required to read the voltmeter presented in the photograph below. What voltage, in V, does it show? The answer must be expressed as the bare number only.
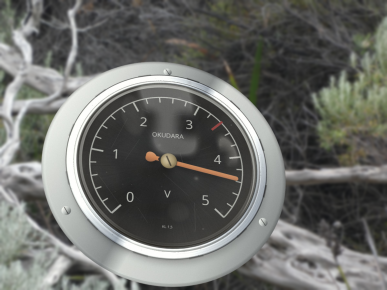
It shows 4.4
